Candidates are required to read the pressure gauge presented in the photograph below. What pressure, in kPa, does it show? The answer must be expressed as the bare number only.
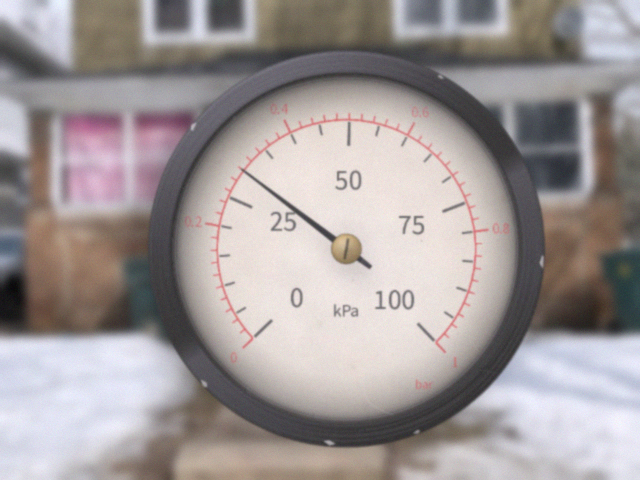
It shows 30
